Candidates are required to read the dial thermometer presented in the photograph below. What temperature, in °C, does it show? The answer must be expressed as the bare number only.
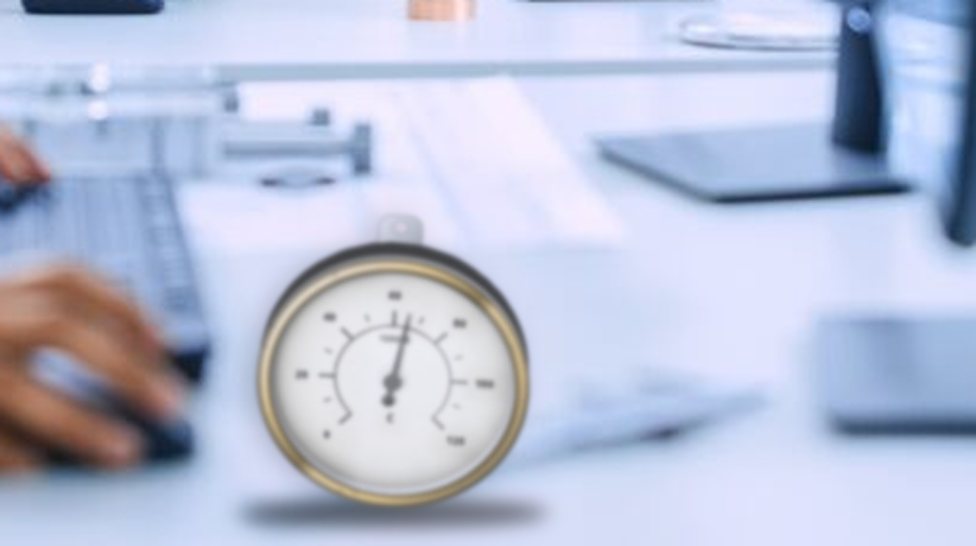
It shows 65
